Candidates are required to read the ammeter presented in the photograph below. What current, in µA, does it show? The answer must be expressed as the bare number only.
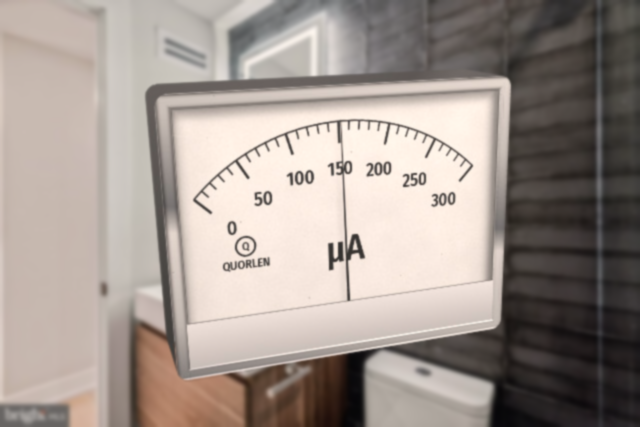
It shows 150
